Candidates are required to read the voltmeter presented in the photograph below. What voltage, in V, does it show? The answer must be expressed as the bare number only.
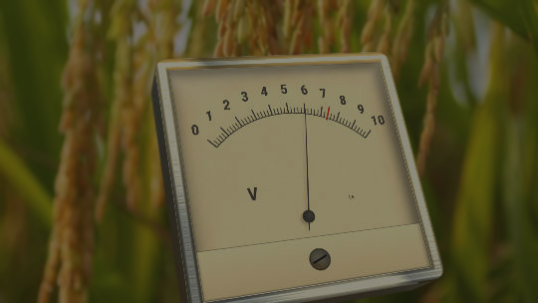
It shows 6
